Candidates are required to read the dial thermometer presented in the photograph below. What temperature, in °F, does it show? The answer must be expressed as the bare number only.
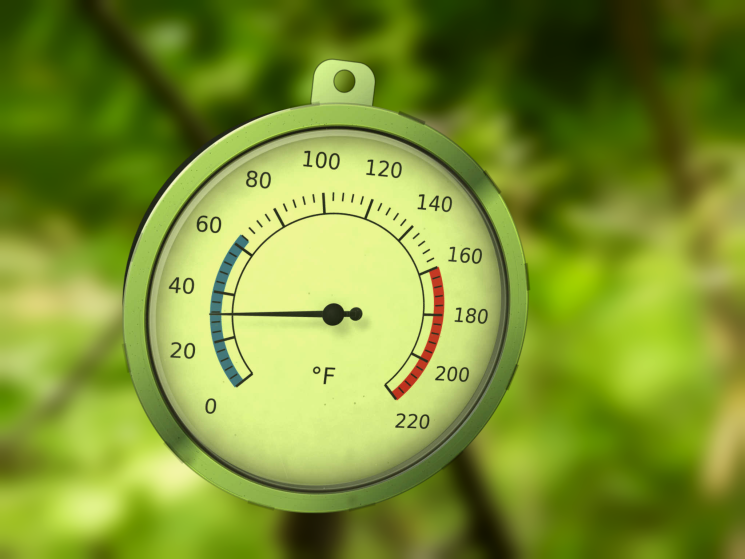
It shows 32
